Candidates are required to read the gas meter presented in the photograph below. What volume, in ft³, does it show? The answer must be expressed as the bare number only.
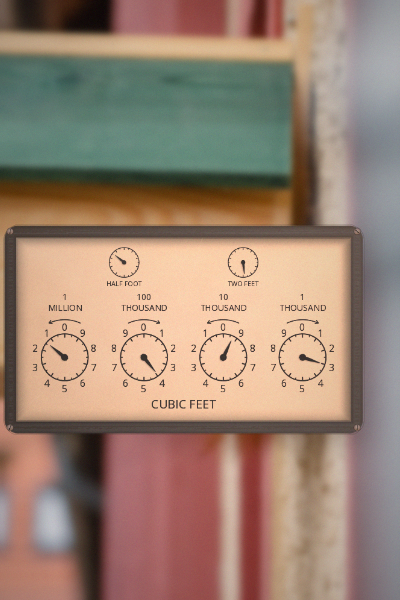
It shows 139300
